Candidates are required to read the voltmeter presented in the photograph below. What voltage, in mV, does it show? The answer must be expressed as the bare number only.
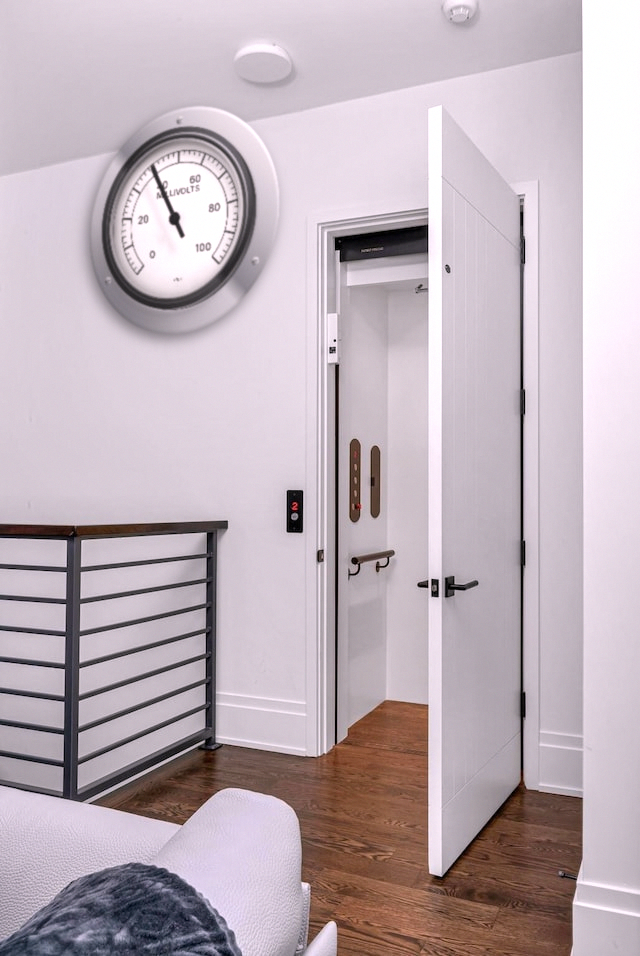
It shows 40
